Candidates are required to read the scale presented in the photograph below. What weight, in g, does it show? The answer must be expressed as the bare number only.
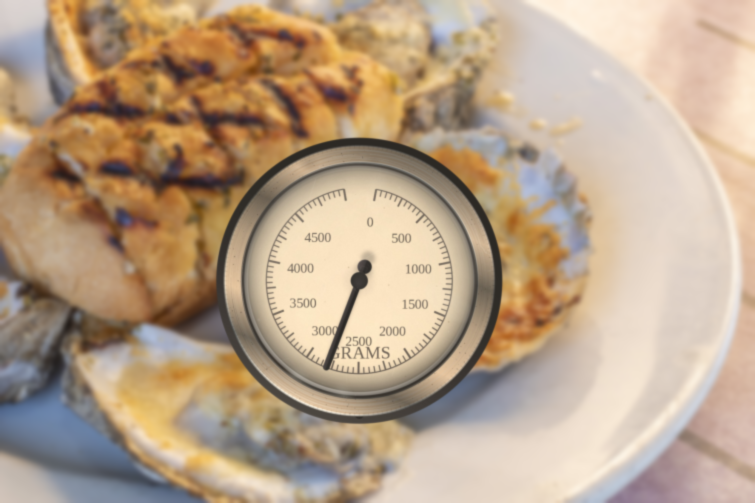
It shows 2800
